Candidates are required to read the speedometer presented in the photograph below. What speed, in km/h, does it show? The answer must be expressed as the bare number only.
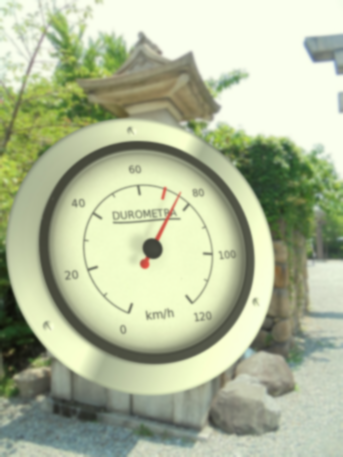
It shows 75
